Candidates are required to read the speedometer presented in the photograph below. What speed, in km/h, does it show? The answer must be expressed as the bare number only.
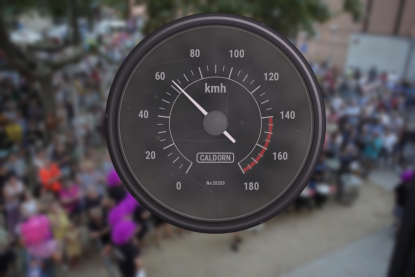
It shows 62.5
